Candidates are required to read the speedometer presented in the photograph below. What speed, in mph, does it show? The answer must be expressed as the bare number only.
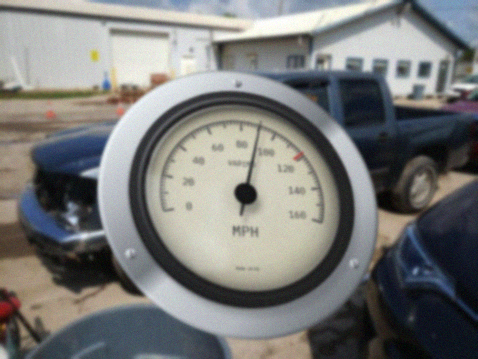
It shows 90
